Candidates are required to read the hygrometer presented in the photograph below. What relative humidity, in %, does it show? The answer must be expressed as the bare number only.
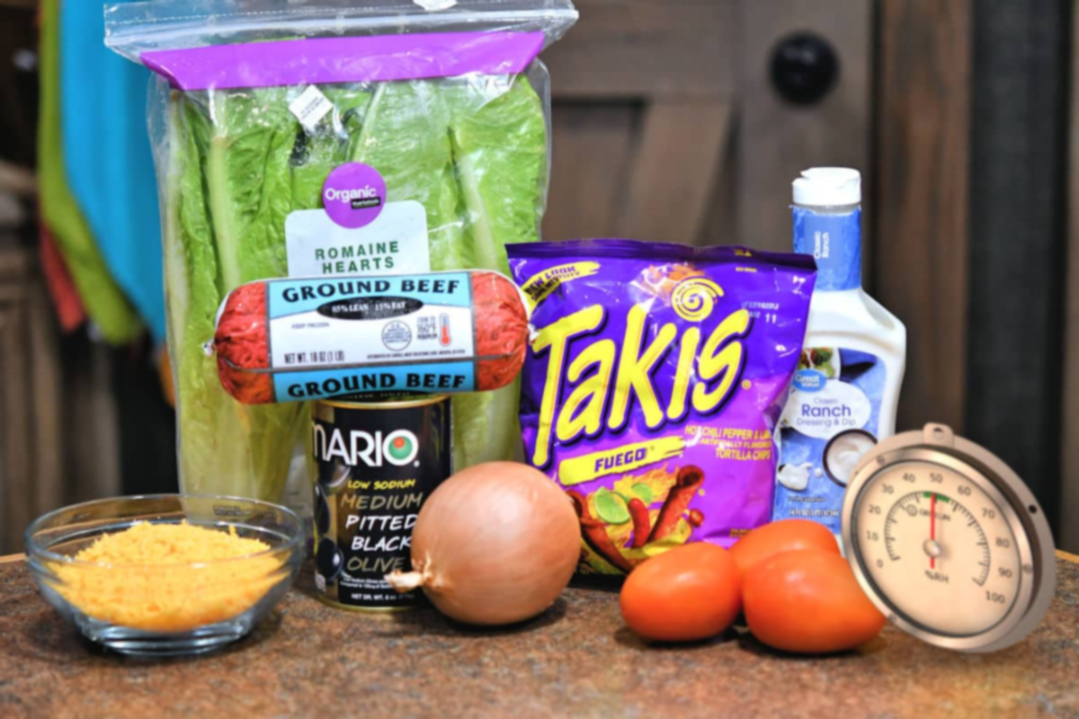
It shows 50
